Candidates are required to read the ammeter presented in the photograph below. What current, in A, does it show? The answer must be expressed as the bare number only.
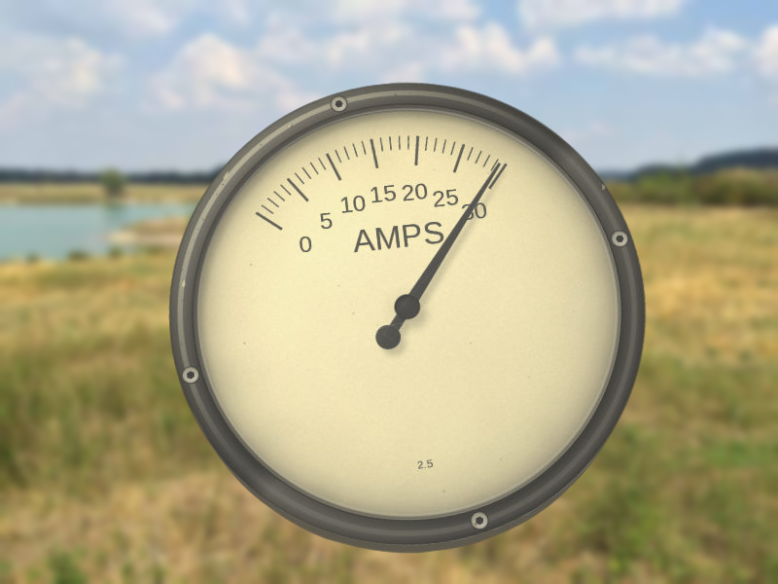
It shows 29.5
